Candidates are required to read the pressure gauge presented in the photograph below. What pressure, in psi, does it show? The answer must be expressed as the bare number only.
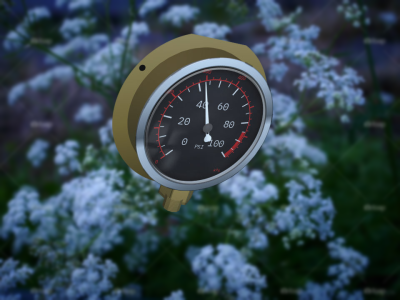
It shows 42.5
